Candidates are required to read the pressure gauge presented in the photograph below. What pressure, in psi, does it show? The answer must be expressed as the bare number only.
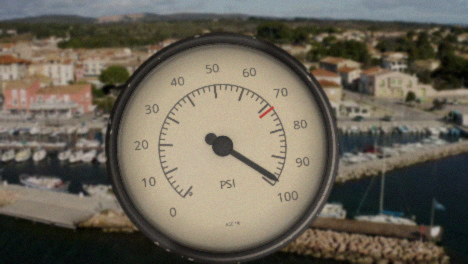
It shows 98
